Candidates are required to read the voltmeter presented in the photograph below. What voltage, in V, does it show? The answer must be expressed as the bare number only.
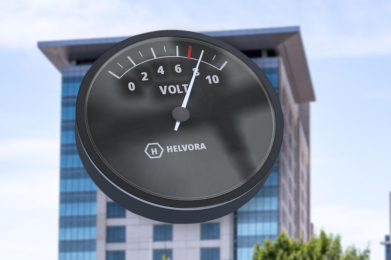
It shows 8
